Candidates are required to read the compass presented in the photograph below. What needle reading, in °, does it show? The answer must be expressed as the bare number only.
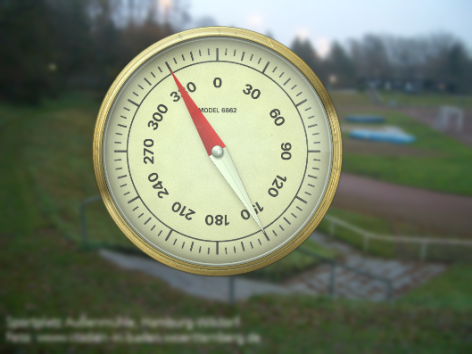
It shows 330
